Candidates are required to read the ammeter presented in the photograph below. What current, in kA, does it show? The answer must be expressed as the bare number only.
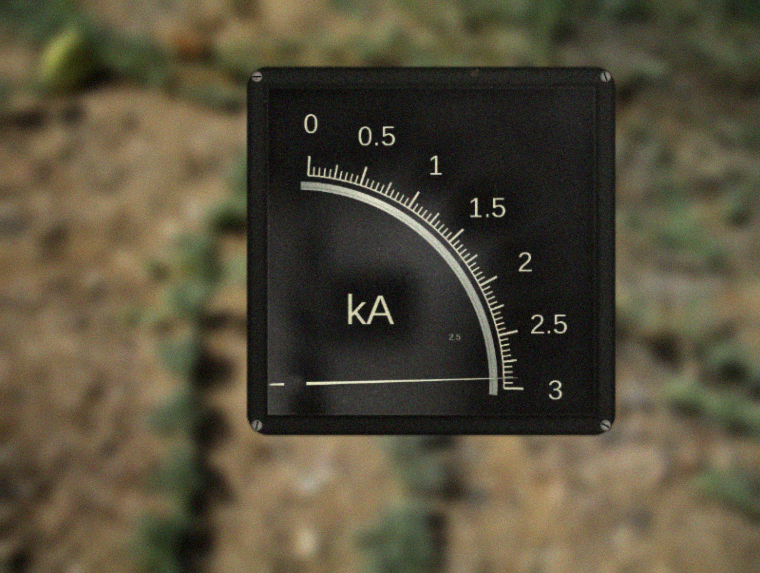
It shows 2.9
